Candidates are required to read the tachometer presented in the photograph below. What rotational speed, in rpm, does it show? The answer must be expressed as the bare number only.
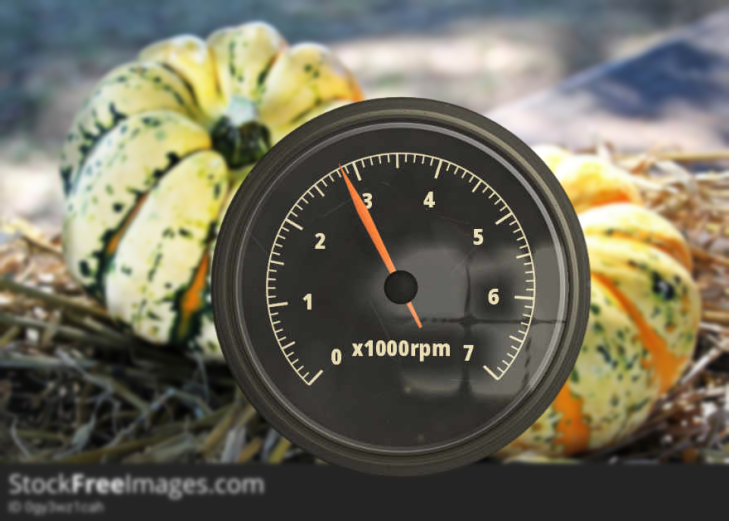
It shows 2850
